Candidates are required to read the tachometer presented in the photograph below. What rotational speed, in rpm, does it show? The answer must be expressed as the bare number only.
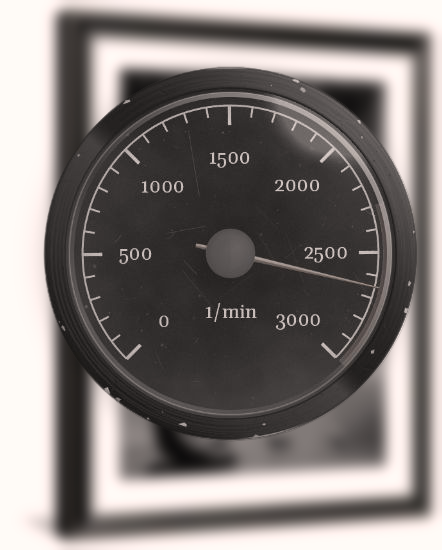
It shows 2650
